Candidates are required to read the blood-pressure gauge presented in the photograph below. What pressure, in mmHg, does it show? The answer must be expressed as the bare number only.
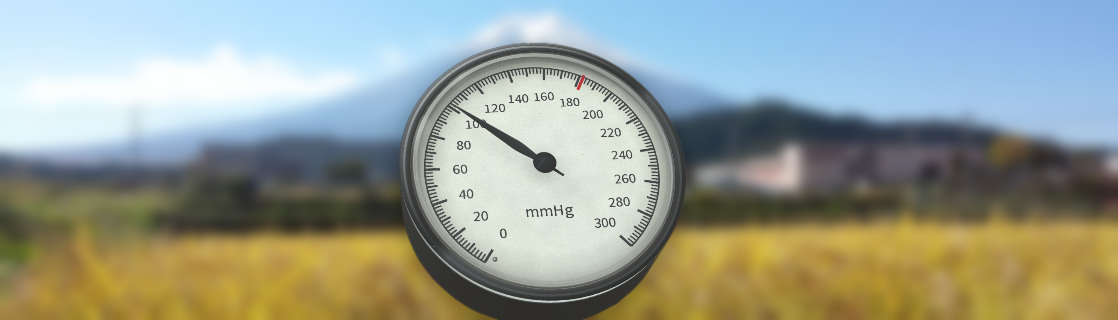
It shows 100
